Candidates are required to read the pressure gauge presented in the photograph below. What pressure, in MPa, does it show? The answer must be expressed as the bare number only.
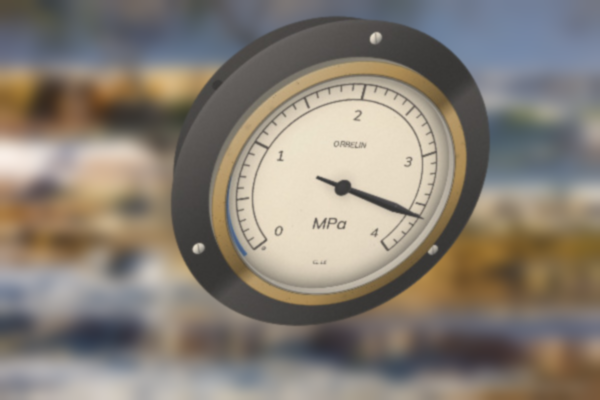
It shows 3.6
